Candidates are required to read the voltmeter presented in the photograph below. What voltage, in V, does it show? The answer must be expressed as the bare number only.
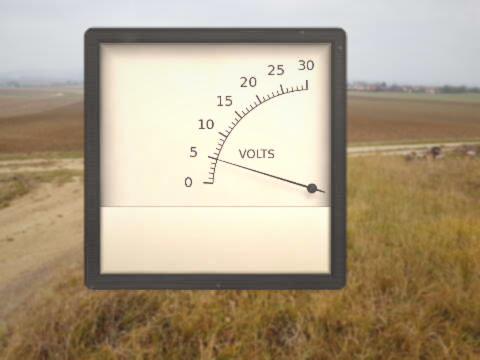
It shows 5
